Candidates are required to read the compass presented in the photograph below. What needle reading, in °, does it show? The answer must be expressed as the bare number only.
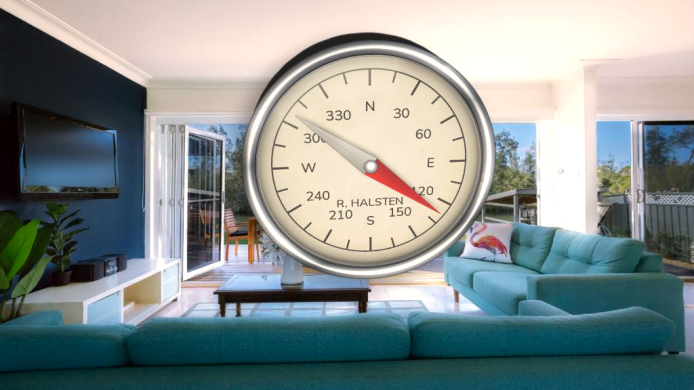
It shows 127.5
